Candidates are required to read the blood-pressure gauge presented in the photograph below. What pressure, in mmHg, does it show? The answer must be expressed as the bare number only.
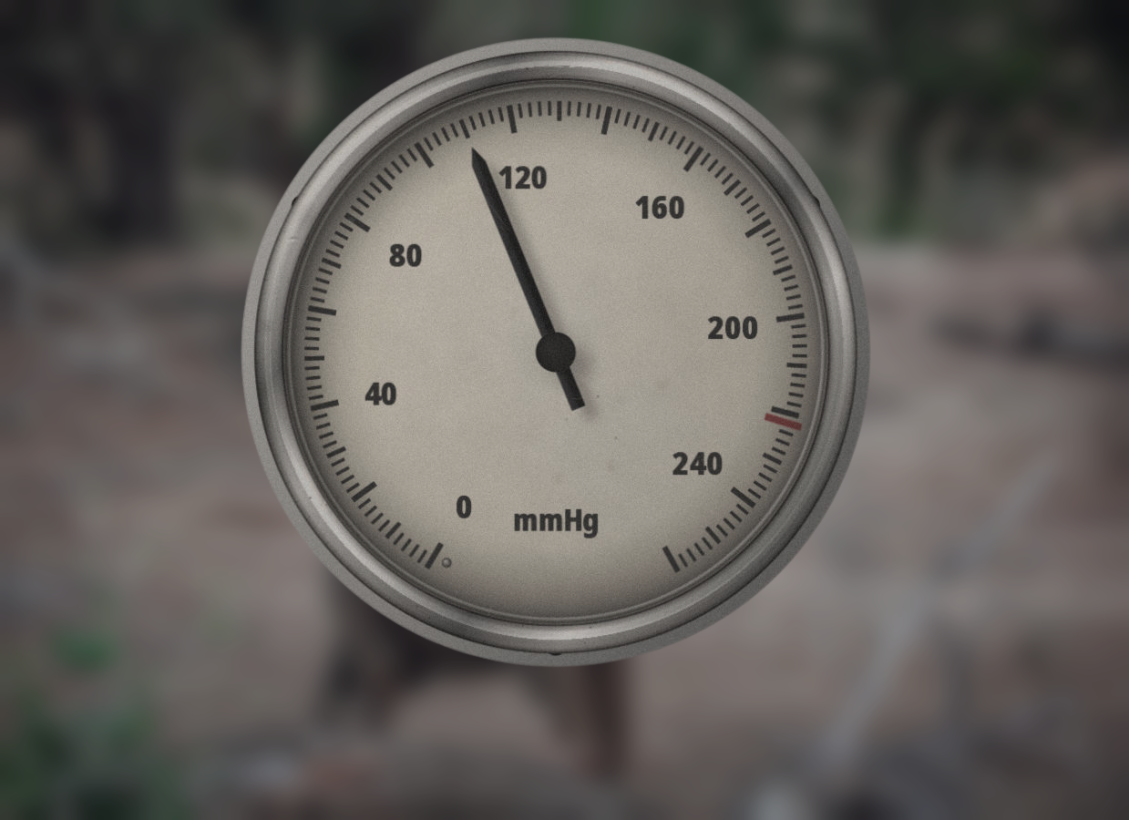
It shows 110
